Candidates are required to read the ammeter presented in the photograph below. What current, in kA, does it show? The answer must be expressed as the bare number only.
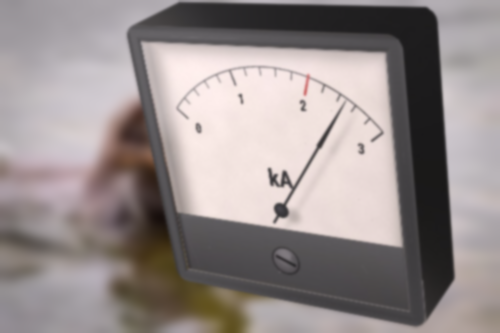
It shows 2.5
